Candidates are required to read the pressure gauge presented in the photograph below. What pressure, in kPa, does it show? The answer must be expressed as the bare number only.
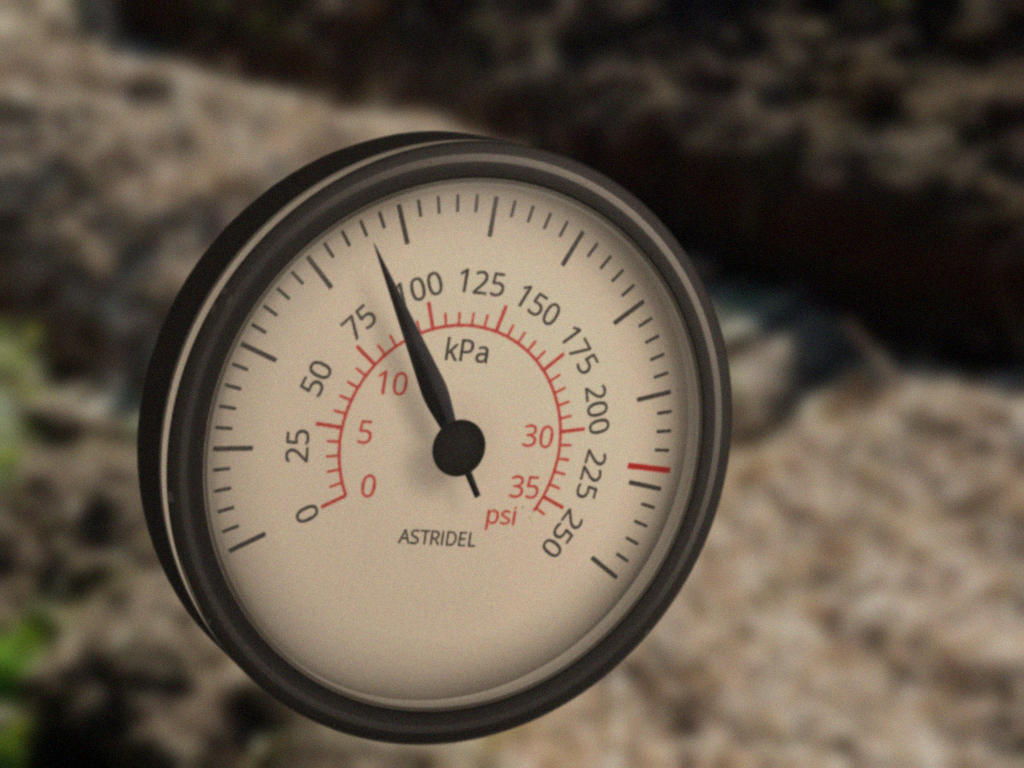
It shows 90
